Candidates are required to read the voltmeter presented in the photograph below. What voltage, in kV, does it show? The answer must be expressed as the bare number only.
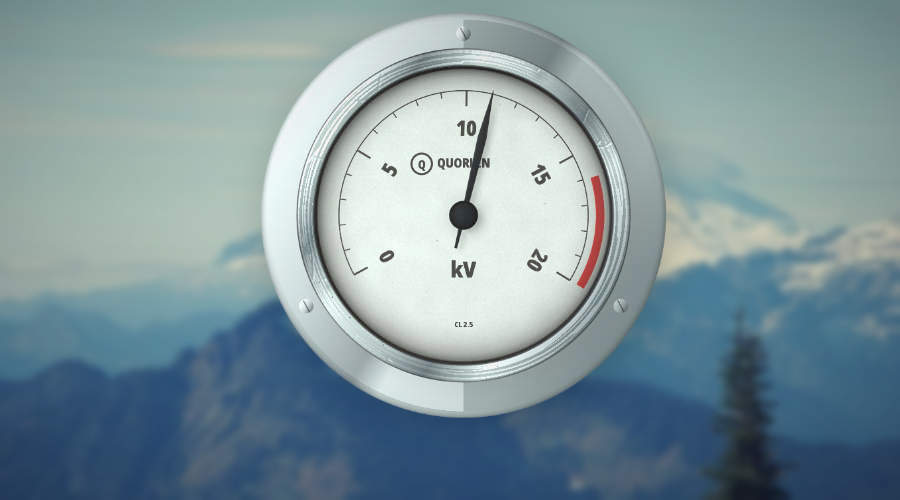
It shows 11
